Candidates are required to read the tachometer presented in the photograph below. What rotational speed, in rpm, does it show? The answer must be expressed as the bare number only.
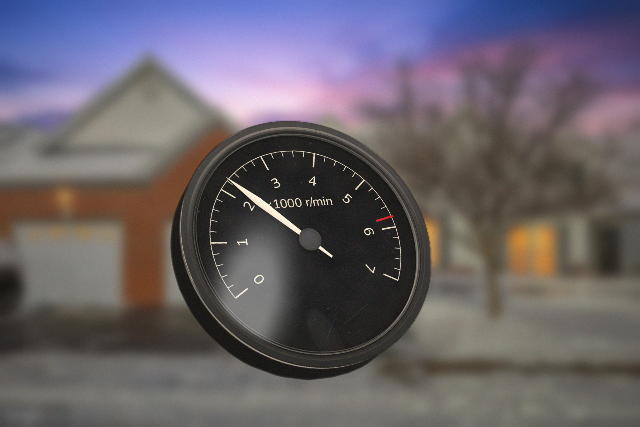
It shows 2200
